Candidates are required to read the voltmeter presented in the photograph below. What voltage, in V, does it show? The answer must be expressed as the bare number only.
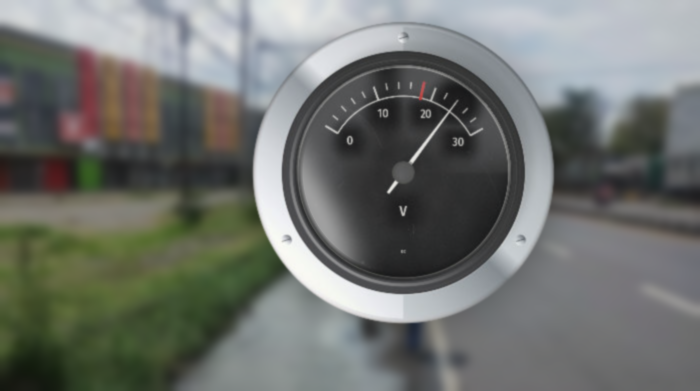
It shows 24
